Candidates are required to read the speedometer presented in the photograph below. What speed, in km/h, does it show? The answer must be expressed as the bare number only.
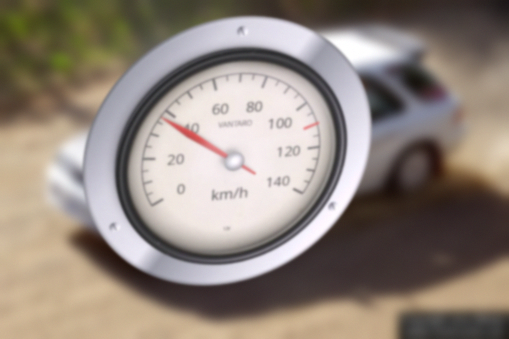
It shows 37.5
